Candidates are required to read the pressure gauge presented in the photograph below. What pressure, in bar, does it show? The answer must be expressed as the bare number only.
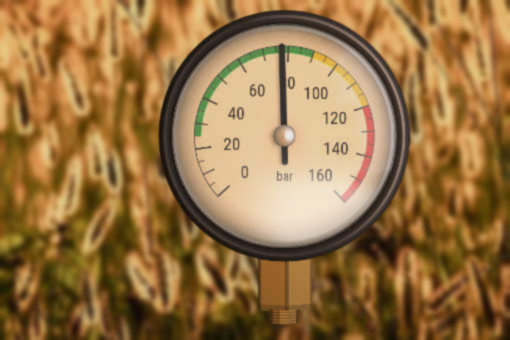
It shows 77.5
